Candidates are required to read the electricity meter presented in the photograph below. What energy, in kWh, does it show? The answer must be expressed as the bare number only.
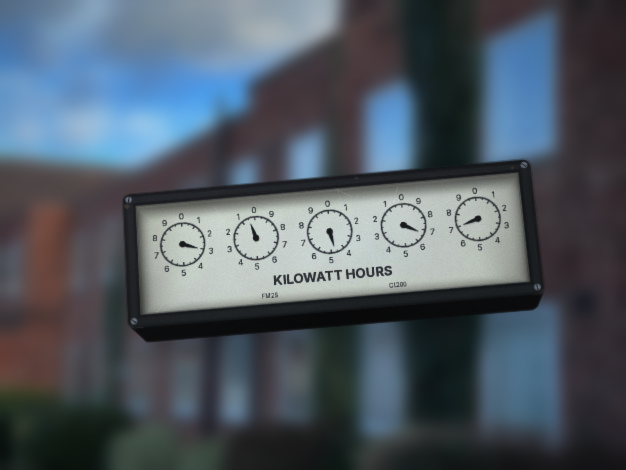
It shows 30467
